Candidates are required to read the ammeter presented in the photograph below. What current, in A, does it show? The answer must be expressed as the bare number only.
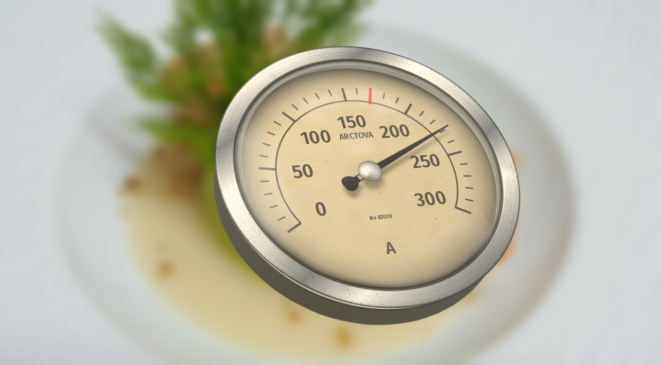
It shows 230
